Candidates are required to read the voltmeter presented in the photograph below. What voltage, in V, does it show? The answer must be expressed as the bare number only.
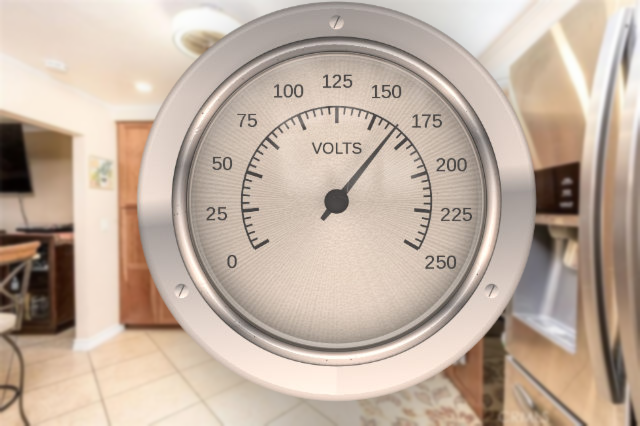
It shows 165
